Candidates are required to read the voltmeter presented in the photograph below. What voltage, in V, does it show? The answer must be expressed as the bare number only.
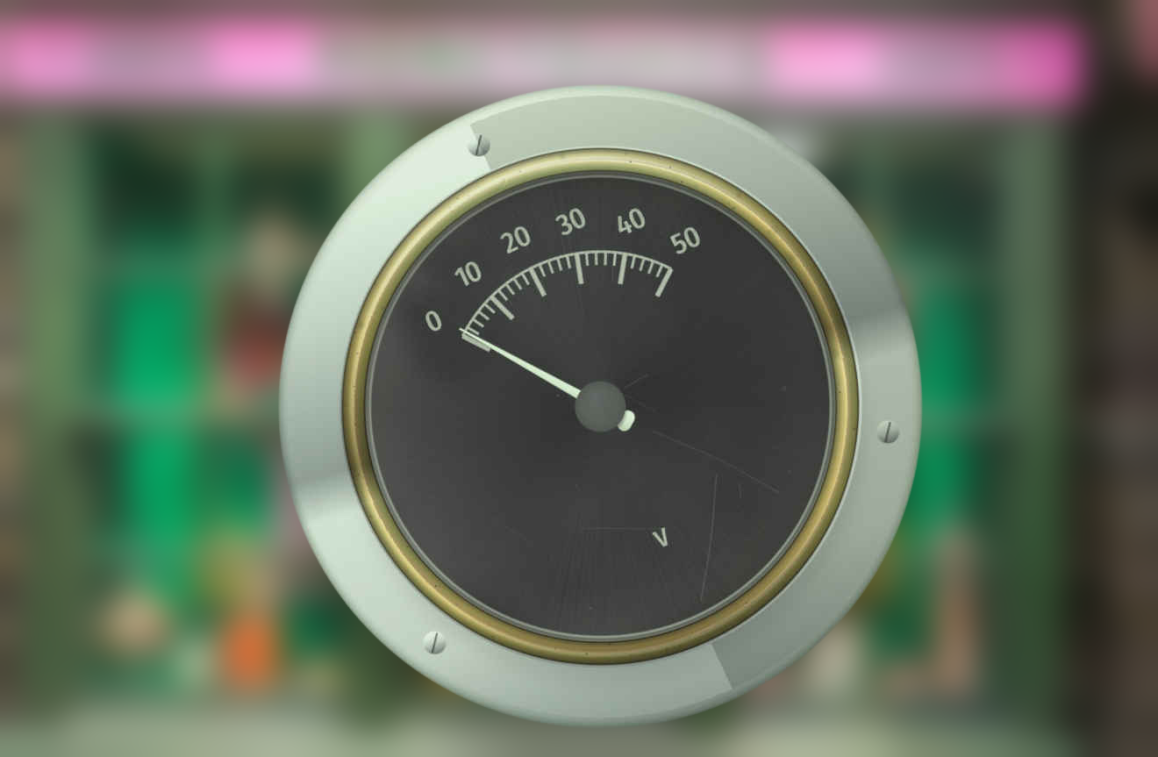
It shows 1
